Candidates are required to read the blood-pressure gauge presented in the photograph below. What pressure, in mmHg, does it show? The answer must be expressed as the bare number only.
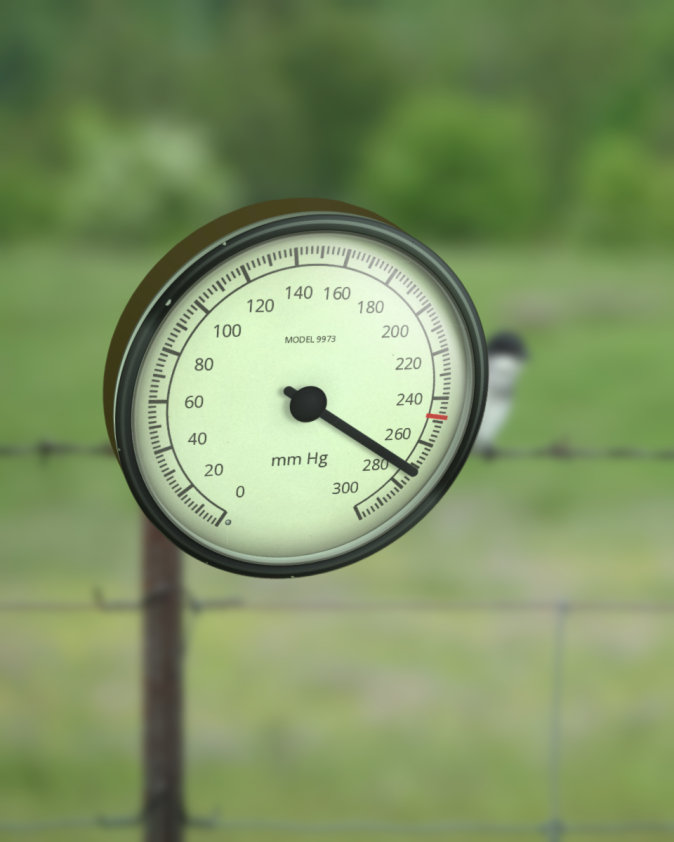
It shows 272
